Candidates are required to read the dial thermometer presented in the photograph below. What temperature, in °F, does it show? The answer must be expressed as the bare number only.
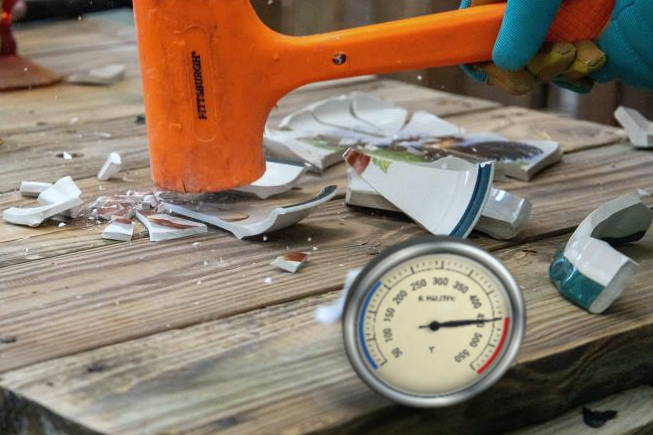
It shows 450
